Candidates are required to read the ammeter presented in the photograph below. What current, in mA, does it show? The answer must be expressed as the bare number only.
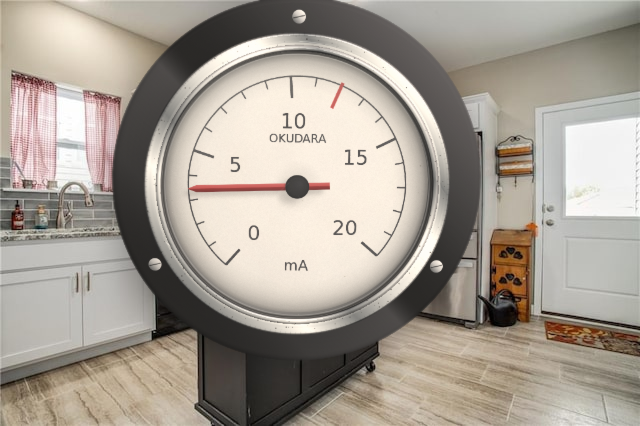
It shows 3.5
